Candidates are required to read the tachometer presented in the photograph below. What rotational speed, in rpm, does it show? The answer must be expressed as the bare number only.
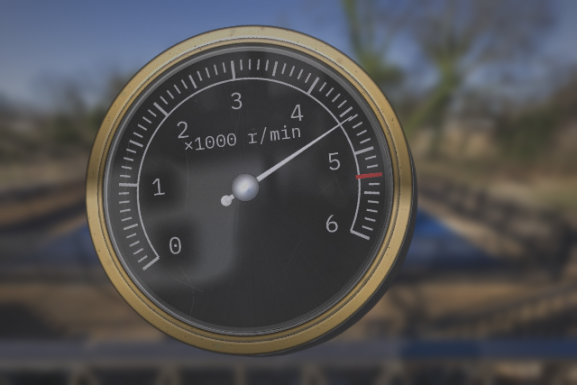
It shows 4600
